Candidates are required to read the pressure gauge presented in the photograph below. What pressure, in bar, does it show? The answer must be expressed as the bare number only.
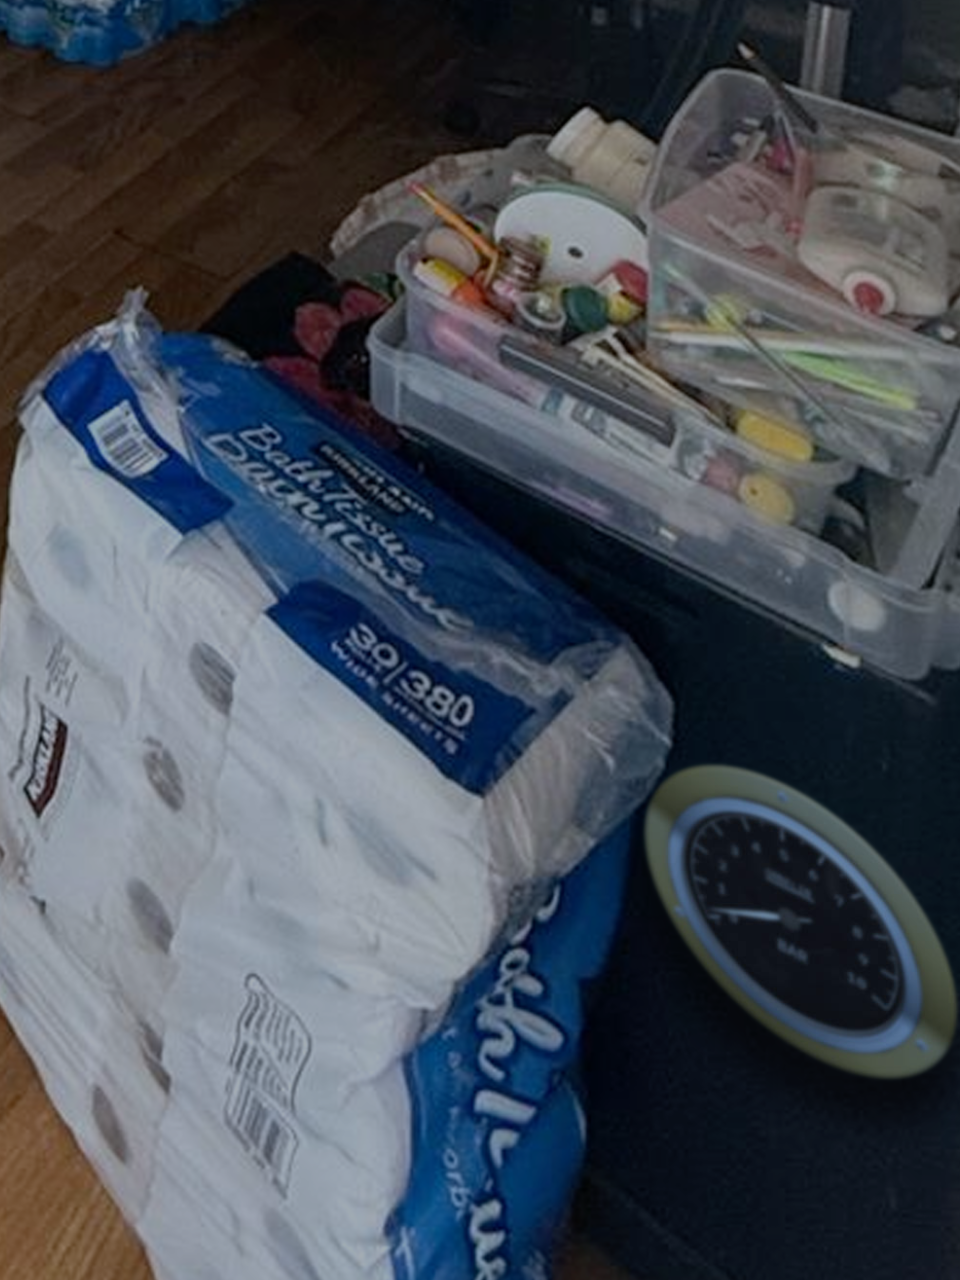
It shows 0.25
